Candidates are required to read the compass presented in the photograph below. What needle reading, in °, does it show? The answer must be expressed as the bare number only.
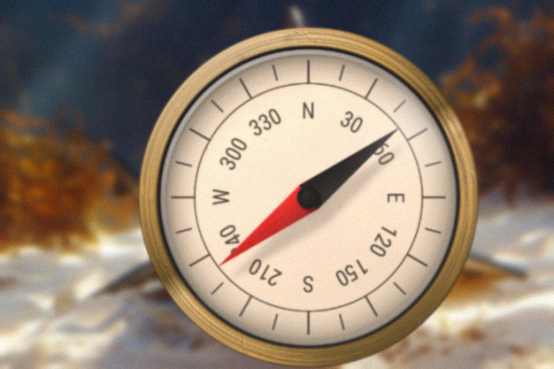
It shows 232.5
